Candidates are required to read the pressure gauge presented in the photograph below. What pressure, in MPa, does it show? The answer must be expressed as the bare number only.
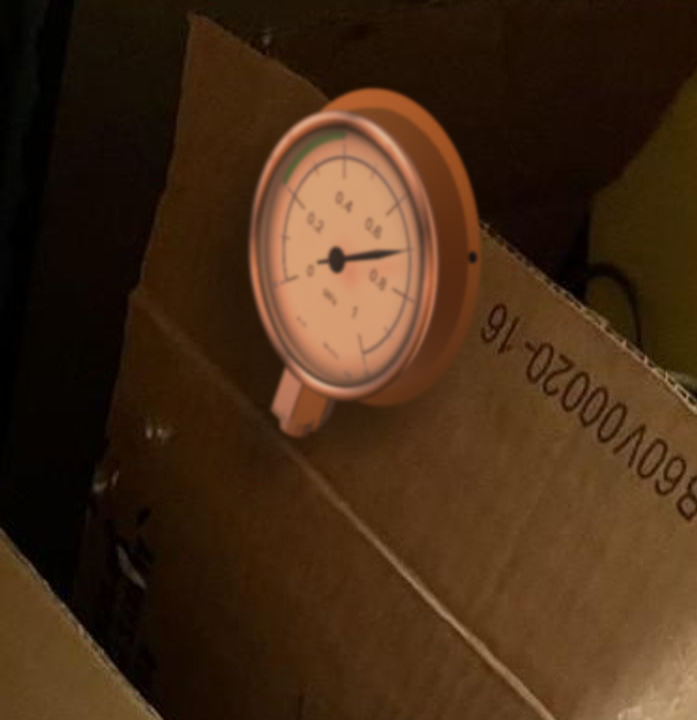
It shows 0.7
